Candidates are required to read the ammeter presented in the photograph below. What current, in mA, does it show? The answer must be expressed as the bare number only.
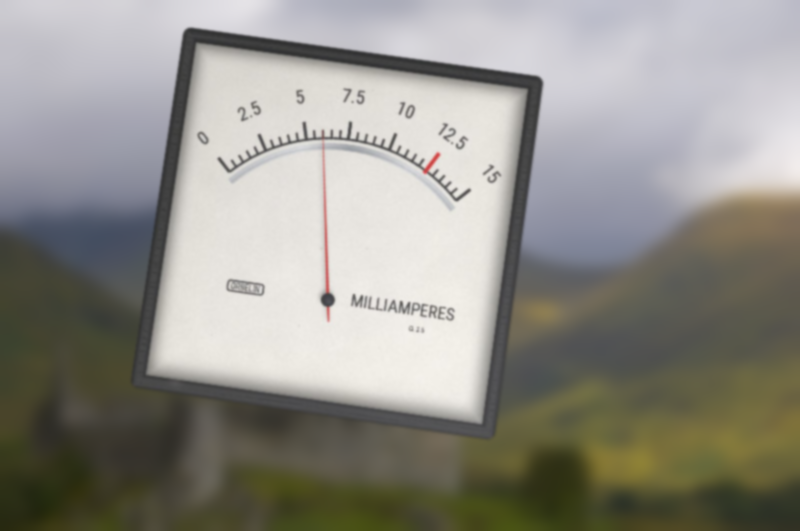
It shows 6
